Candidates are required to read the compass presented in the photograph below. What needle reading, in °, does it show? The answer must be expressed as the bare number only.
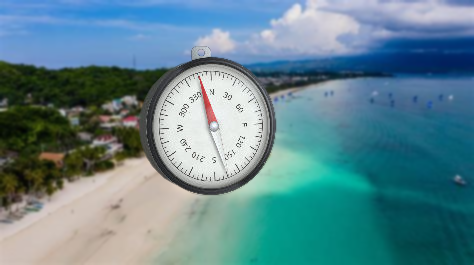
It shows 345
